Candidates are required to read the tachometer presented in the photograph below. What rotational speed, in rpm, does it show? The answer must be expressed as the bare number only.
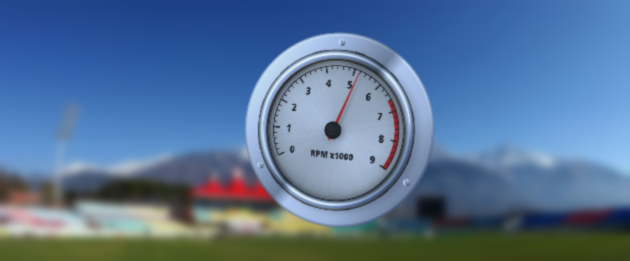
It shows 5200
